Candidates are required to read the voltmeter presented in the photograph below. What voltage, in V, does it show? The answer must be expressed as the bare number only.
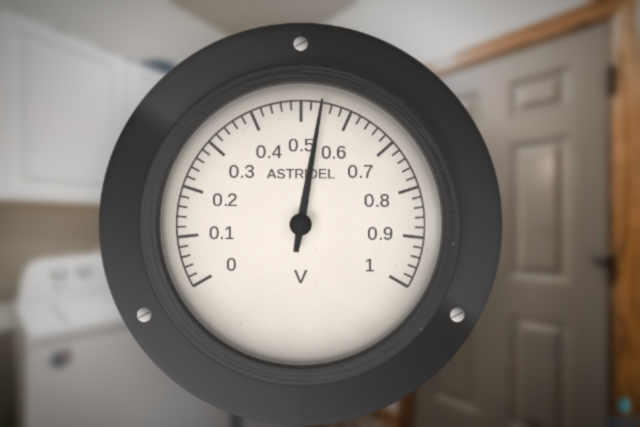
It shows 0.54
